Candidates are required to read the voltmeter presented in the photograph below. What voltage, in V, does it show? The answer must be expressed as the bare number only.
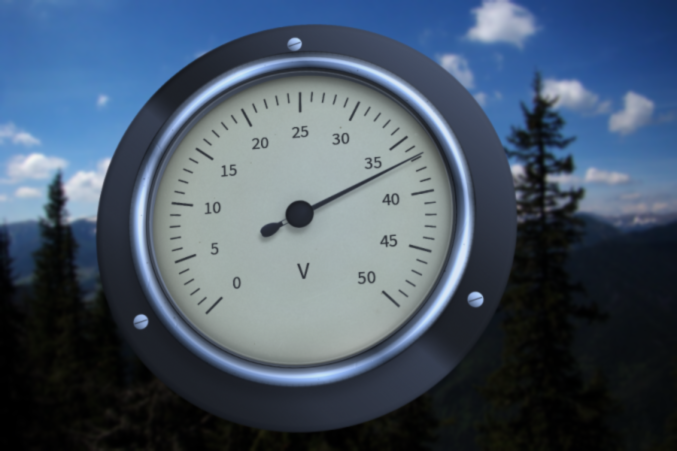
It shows 37
